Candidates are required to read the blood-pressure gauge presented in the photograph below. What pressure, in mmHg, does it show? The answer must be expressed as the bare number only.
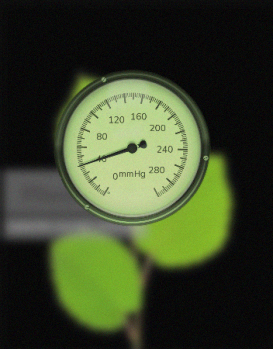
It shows 40
